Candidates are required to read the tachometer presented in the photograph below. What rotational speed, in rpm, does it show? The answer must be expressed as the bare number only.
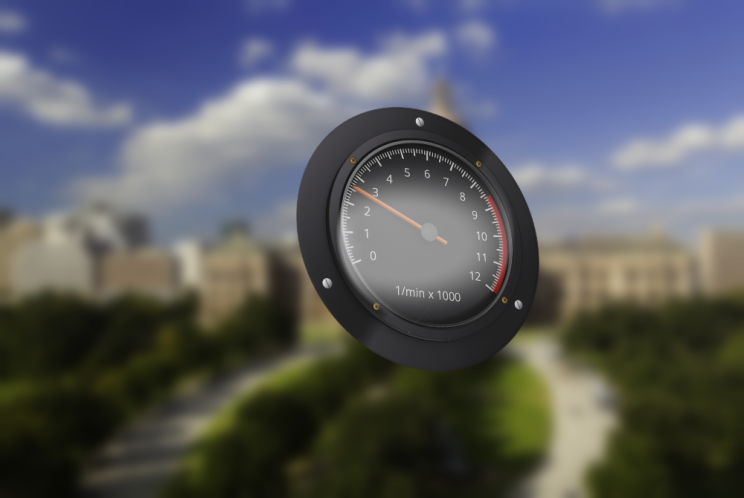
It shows 2500
